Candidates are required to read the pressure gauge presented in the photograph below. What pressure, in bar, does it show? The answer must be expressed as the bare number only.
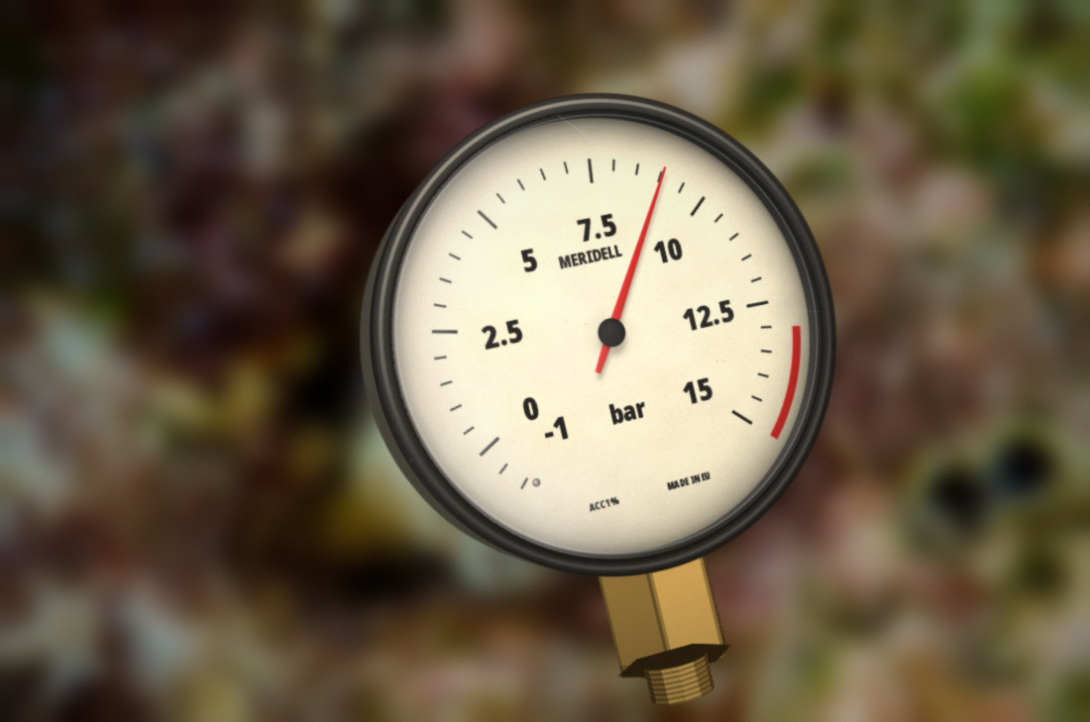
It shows 9
